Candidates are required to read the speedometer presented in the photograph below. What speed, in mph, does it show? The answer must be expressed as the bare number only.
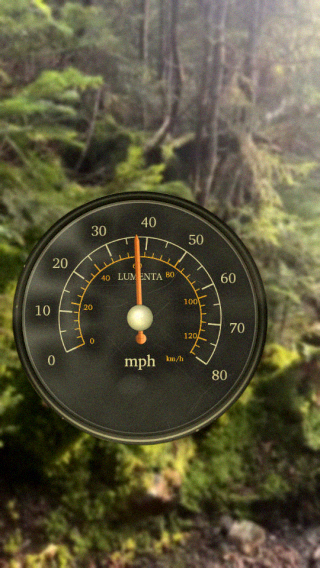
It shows 37.5
